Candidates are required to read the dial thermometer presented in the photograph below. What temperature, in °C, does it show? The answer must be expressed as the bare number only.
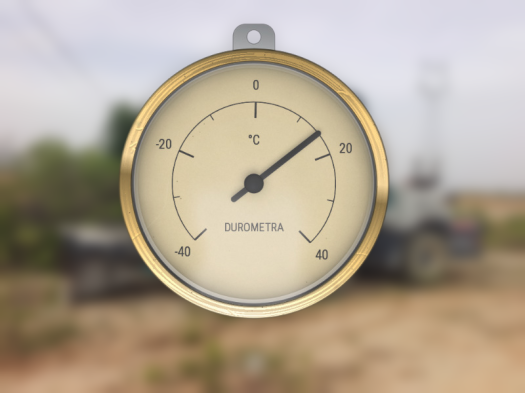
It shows 15
